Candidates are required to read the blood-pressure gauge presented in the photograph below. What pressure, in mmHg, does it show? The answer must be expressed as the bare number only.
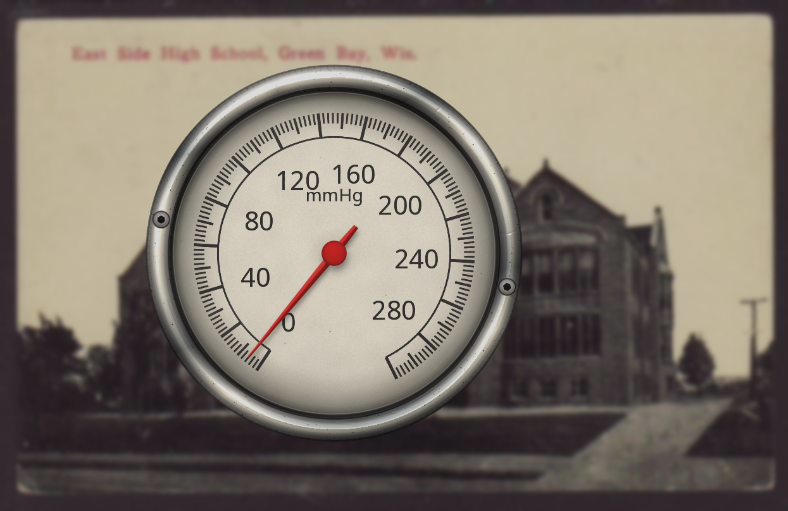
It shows 6
